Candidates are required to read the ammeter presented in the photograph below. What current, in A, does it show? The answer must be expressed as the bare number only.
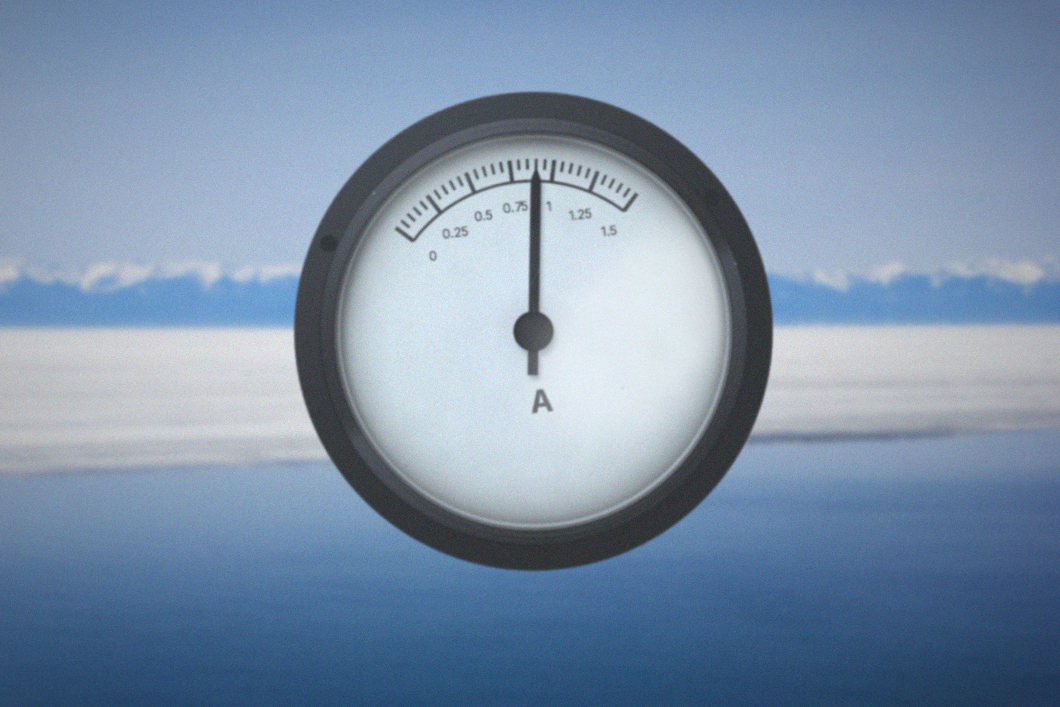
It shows 0.9
